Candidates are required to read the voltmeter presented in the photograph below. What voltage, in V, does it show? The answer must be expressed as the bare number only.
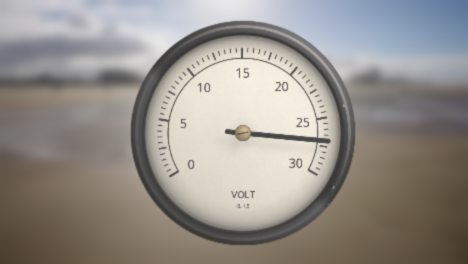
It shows 27
